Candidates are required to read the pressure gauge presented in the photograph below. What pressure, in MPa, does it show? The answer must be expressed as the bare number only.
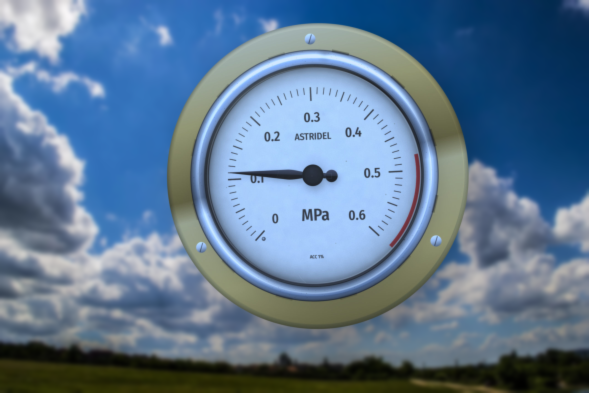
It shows 0.11
